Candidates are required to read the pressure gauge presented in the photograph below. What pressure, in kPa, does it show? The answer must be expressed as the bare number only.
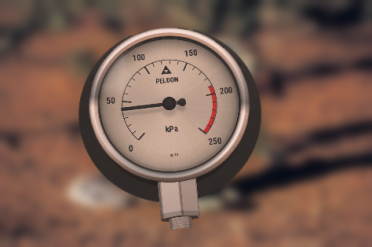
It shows 40
